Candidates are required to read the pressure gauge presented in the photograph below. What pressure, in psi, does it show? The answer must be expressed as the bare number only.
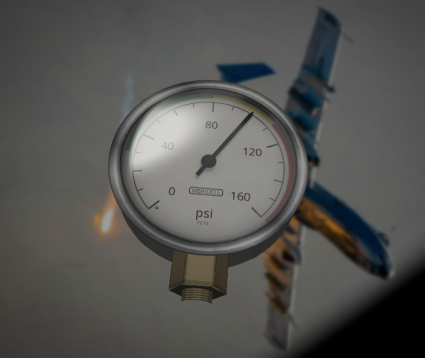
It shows 100
